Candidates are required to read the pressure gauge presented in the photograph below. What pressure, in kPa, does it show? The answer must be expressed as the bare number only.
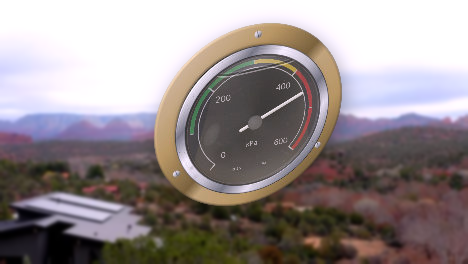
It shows 450
